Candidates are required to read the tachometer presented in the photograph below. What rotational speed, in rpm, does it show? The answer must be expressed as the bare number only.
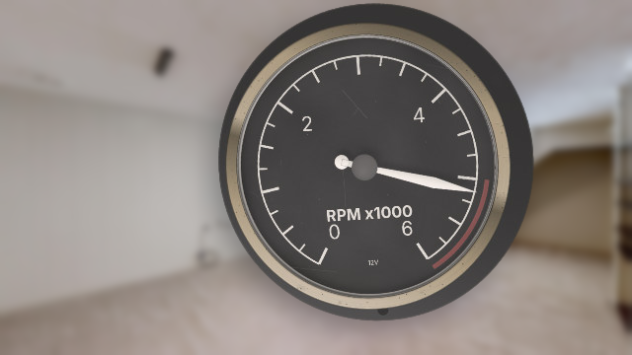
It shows 5125
